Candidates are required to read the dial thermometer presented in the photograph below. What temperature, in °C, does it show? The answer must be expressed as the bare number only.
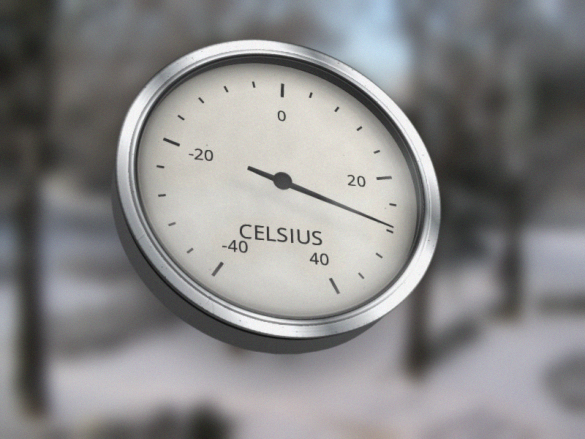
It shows 28
